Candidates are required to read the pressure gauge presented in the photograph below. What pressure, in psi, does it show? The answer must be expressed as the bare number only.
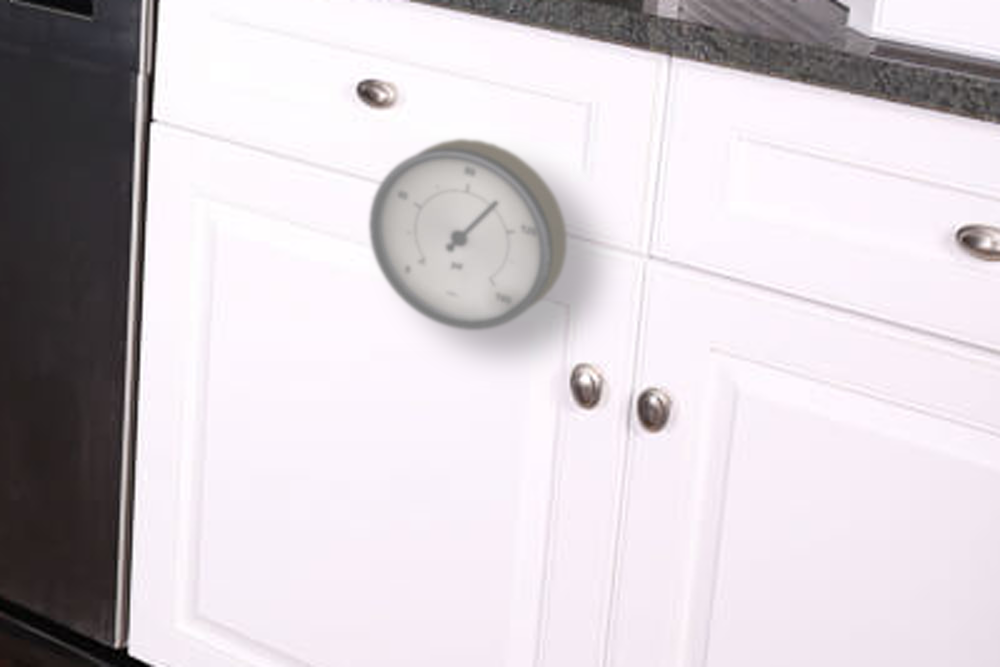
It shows 100
